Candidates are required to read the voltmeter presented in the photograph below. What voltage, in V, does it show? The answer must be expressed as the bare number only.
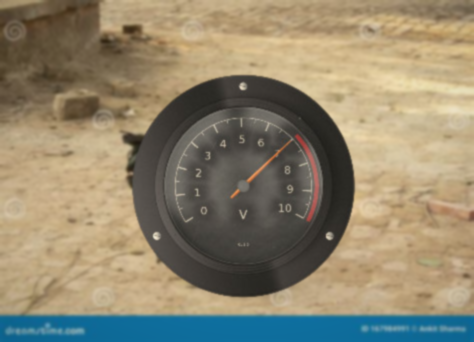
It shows 7
